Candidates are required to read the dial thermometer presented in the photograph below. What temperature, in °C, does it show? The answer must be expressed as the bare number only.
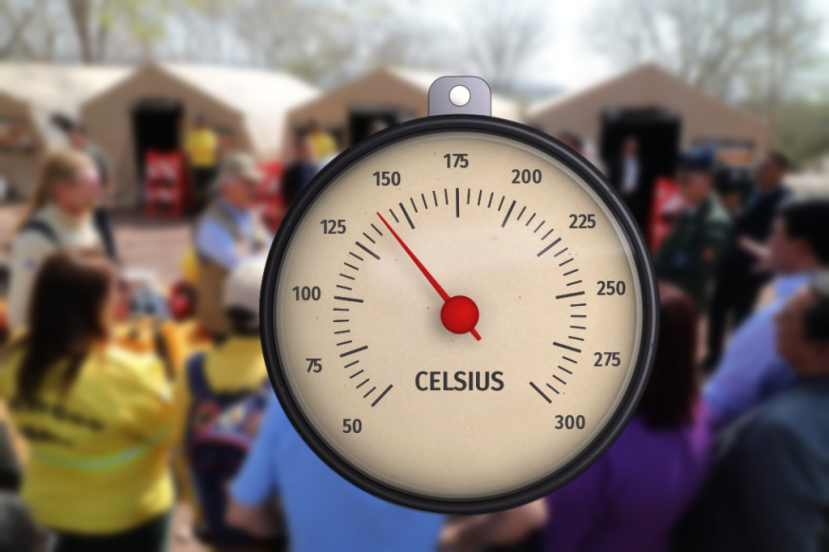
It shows 140
